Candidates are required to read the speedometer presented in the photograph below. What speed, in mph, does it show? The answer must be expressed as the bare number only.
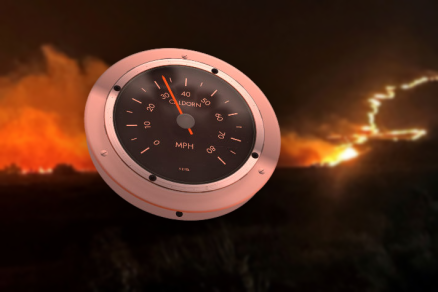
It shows 32.5
